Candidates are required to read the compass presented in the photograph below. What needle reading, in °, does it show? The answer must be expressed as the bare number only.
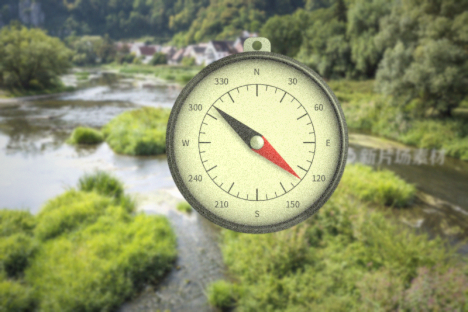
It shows 130
